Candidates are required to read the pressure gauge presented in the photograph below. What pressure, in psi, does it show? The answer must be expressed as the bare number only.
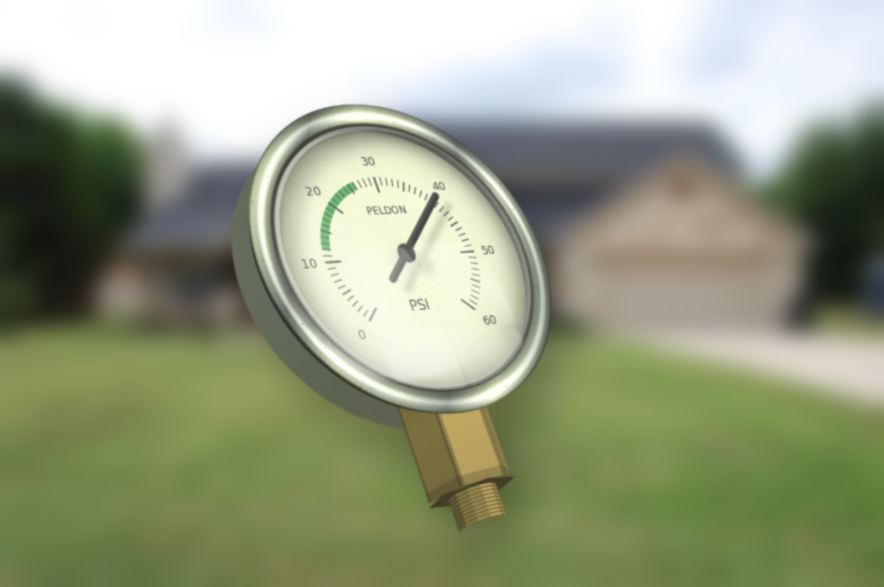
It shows 40
